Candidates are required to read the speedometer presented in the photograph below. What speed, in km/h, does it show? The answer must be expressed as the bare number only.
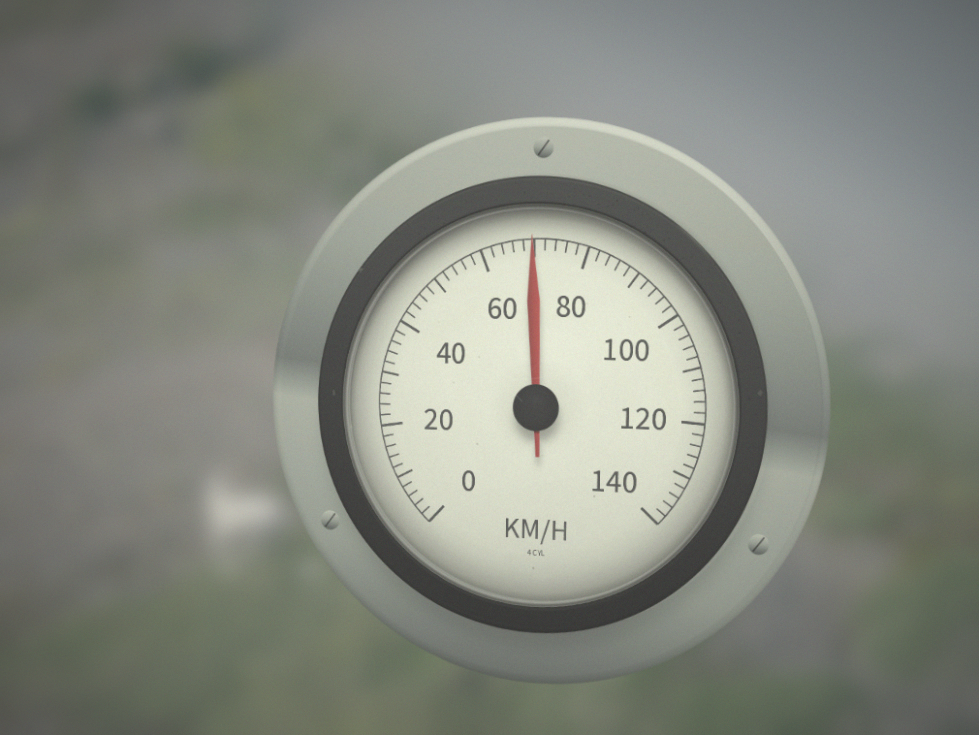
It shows 70
